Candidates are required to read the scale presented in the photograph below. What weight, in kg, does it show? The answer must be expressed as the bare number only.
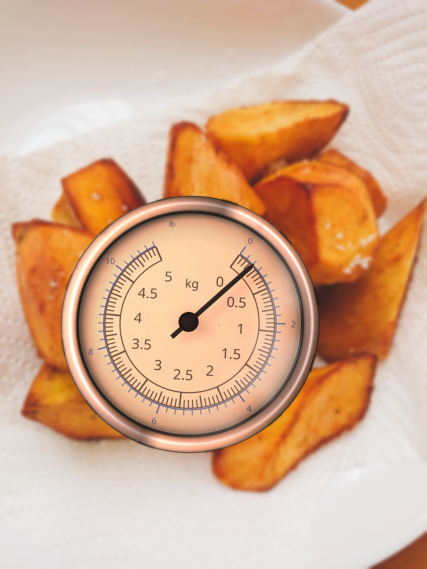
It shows 0.2
